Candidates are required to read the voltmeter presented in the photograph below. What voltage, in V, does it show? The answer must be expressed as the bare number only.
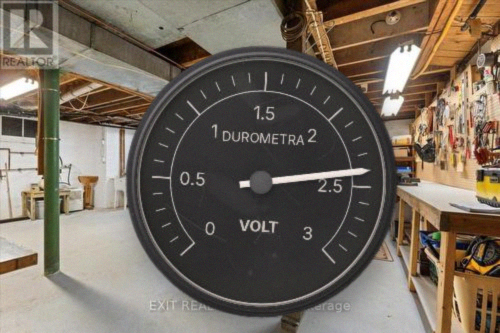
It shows 2.4
